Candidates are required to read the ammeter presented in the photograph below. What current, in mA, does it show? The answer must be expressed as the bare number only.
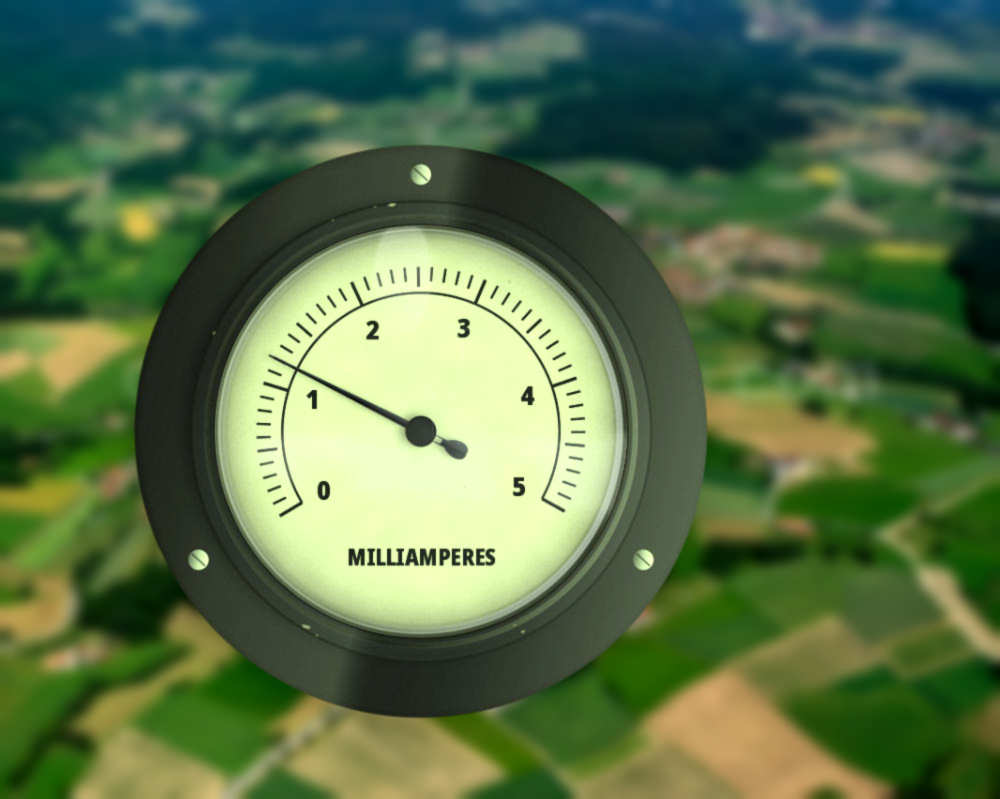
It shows 1.2
